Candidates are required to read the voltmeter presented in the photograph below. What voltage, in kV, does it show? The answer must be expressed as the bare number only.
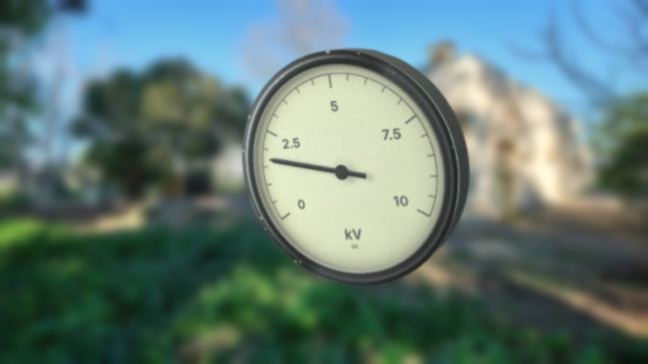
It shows 1.75
